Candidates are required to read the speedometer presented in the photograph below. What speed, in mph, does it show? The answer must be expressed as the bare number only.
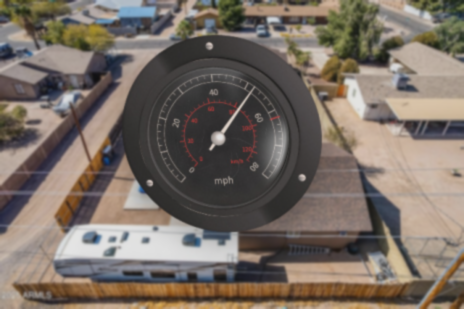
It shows 52
